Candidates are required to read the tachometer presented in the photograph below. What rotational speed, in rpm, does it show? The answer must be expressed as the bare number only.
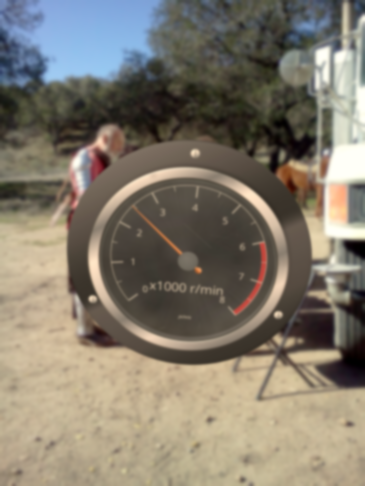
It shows 2500
